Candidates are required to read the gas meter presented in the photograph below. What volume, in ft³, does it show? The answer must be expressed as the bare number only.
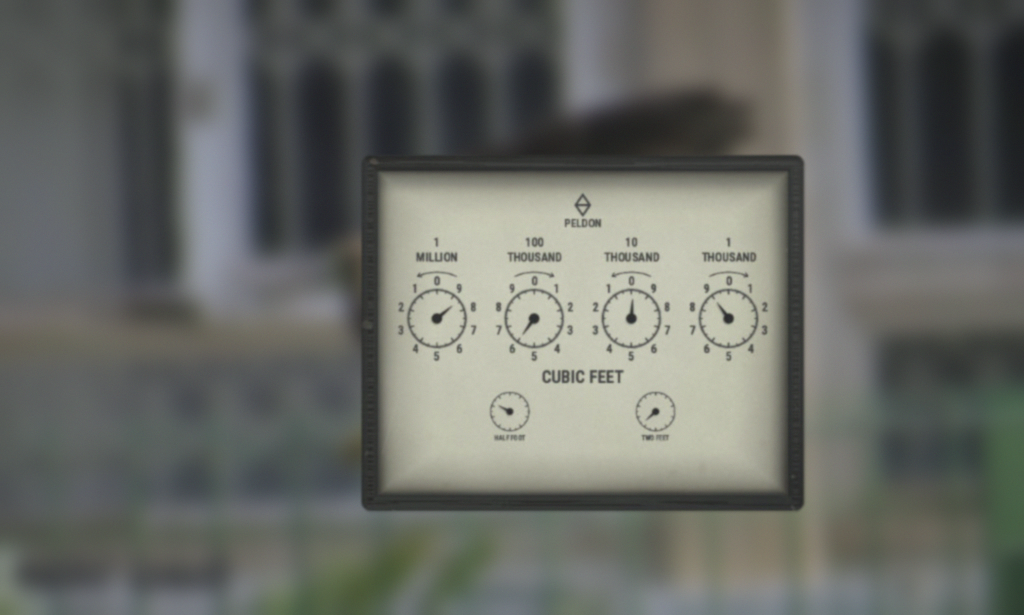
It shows 859900
